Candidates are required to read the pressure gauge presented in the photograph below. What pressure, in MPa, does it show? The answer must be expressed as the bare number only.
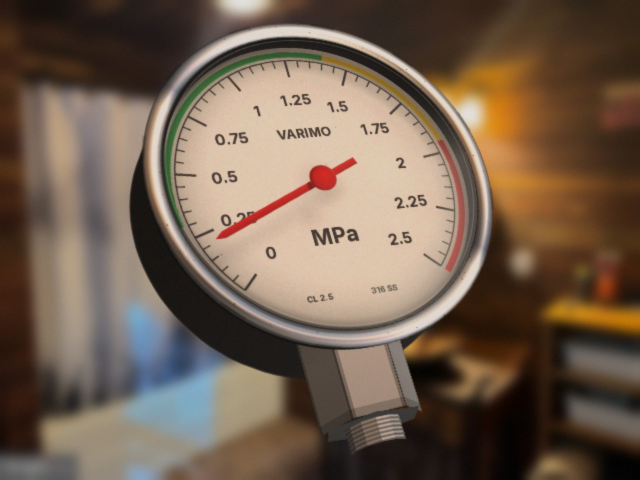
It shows 0.2
